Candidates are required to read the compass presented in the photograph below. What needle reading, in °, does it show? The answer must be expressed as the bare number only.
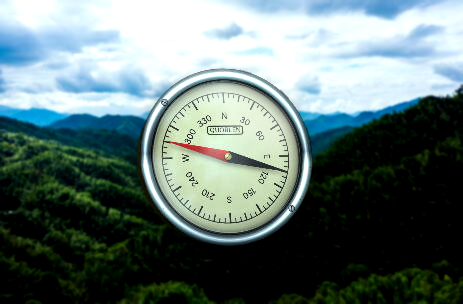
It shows 285
